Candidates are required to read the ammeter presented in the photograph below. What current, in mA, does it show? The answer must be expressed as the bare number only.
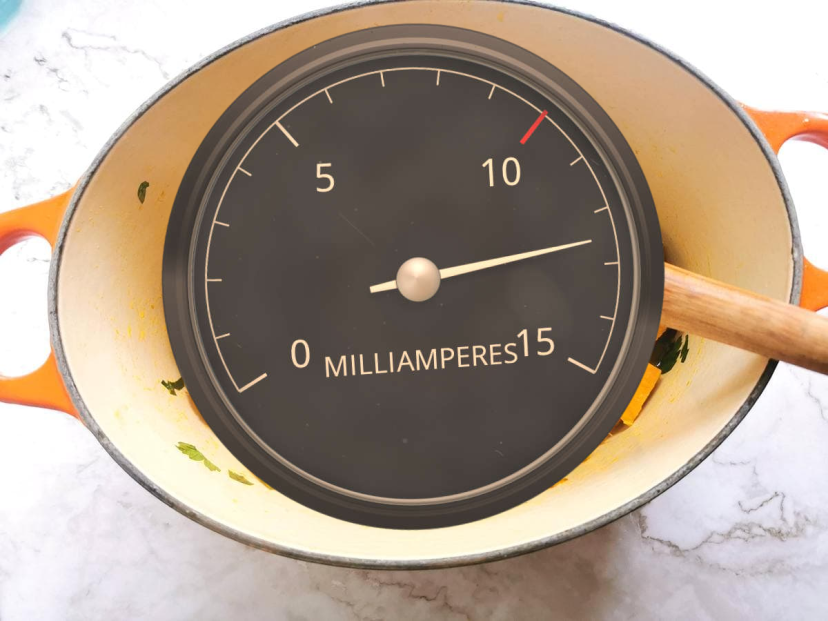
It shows 12.5
